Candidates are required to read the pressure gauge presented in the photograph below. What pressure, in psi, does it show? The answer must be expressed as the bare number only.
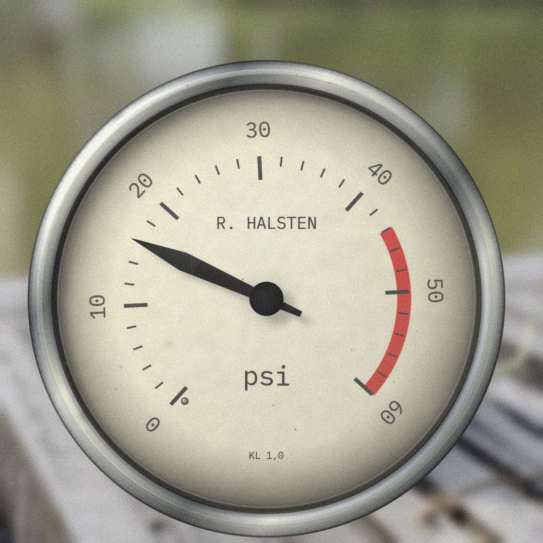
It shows 16
